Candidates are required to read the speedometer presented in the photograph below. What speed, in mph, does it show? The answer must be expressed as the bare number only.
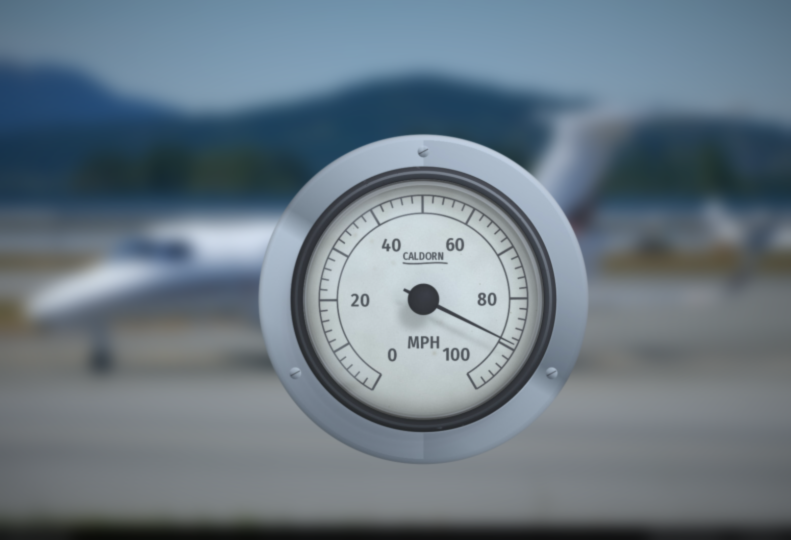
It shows 89
